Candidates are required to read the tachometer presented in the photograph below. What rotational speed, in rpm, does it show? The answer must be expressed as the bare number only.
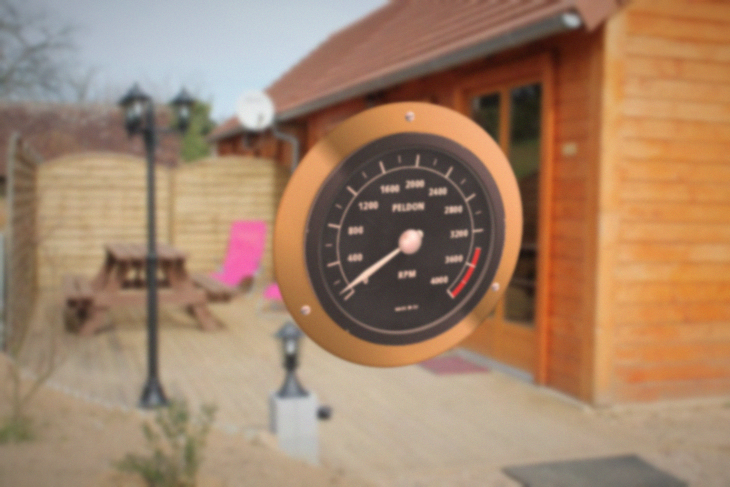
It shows 100
